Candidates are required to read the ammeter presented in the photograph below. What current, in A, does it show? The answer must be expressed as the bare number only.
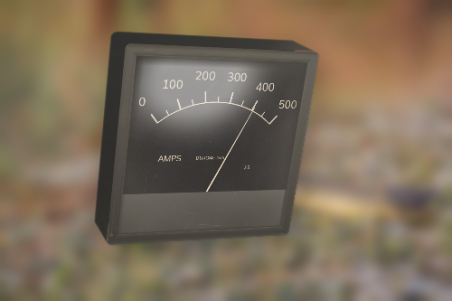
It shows 400
